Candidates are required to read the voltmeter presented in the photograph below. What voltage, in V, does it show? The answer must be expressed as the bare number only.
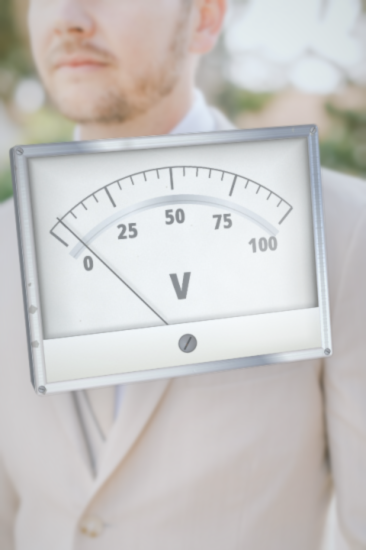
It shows 5
